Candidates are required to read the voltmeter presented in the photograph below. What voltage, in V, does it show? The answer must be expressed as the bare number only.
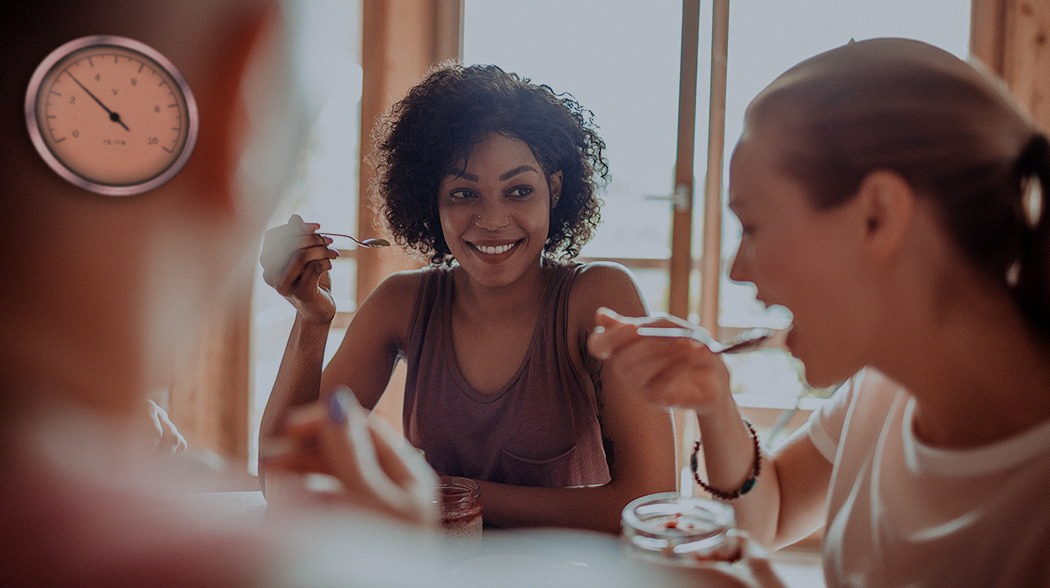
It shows 3
